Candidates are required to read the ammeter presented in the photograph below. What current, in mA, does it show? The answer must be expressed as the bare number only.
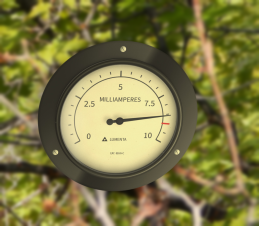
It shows 8.5
